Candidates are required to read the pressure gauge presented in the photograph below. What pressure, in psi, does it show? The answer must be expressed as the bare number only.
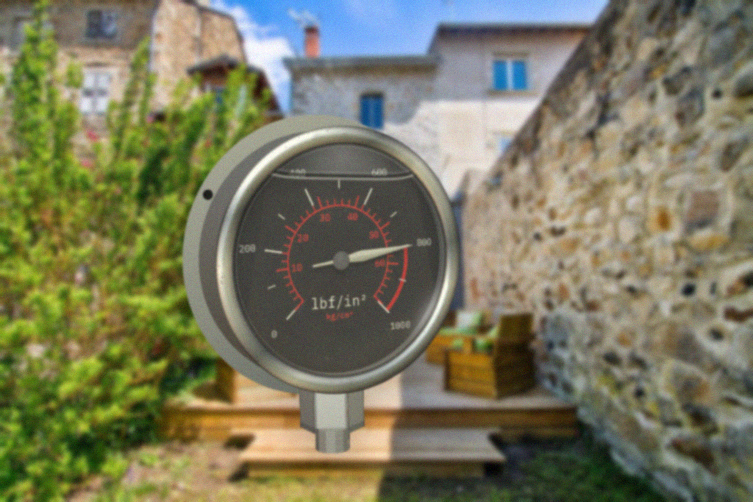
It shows 800
